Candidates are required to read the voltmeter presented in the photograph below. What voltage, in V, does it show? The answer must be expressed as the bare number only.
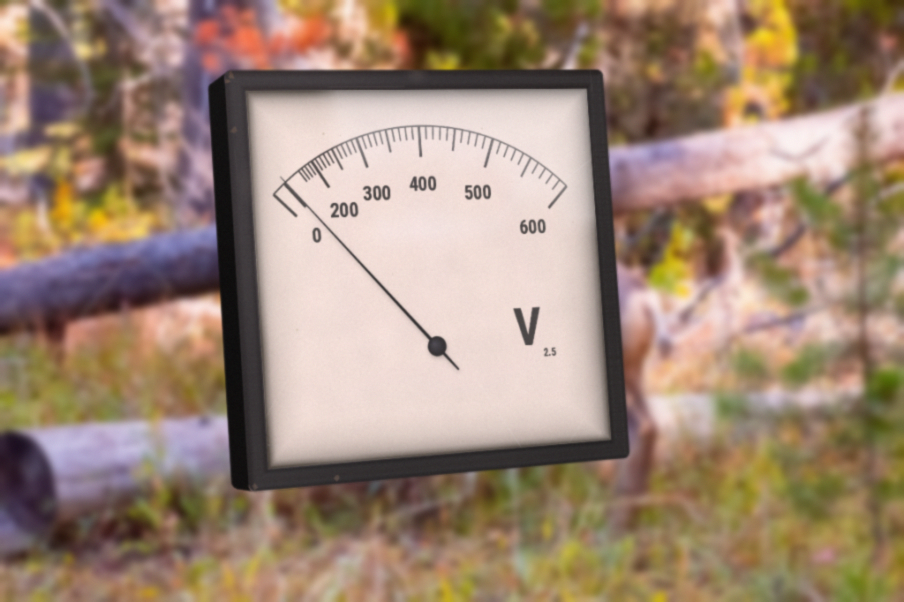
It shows 100
